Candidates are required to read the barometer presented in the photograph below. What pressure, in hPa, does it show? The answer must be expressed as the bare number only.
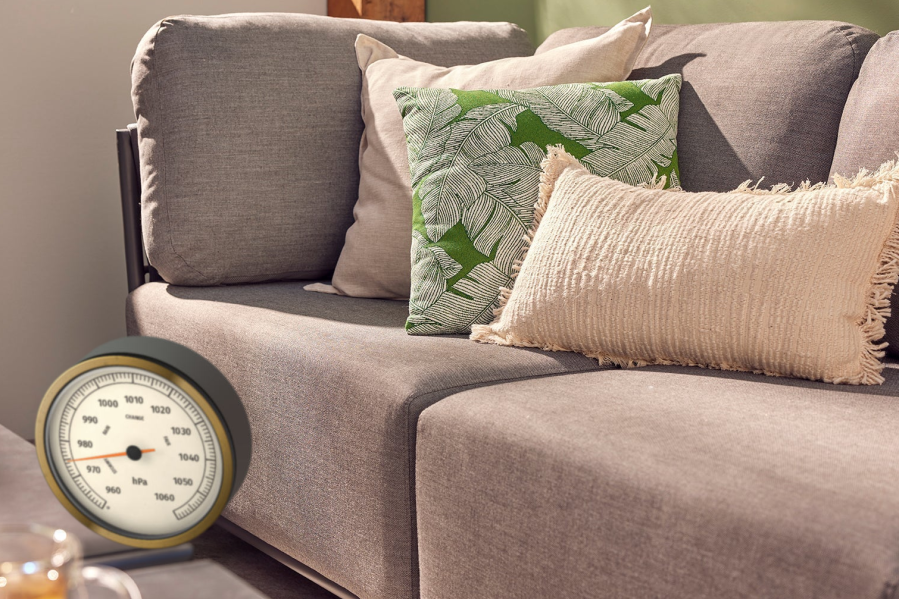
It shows 975
